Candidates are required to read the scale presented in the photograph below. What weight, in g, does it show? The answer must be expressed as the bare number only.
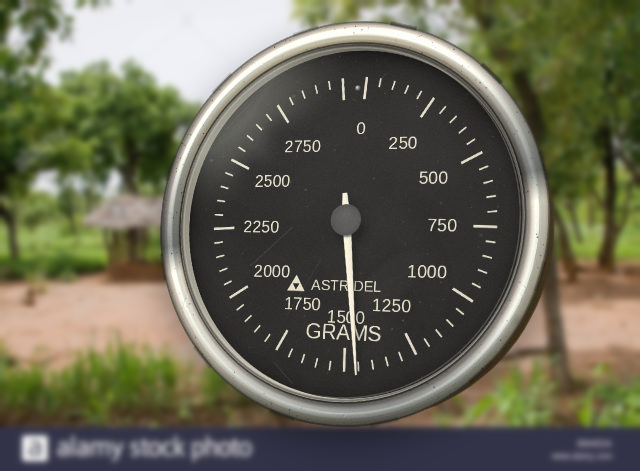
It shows 1450
